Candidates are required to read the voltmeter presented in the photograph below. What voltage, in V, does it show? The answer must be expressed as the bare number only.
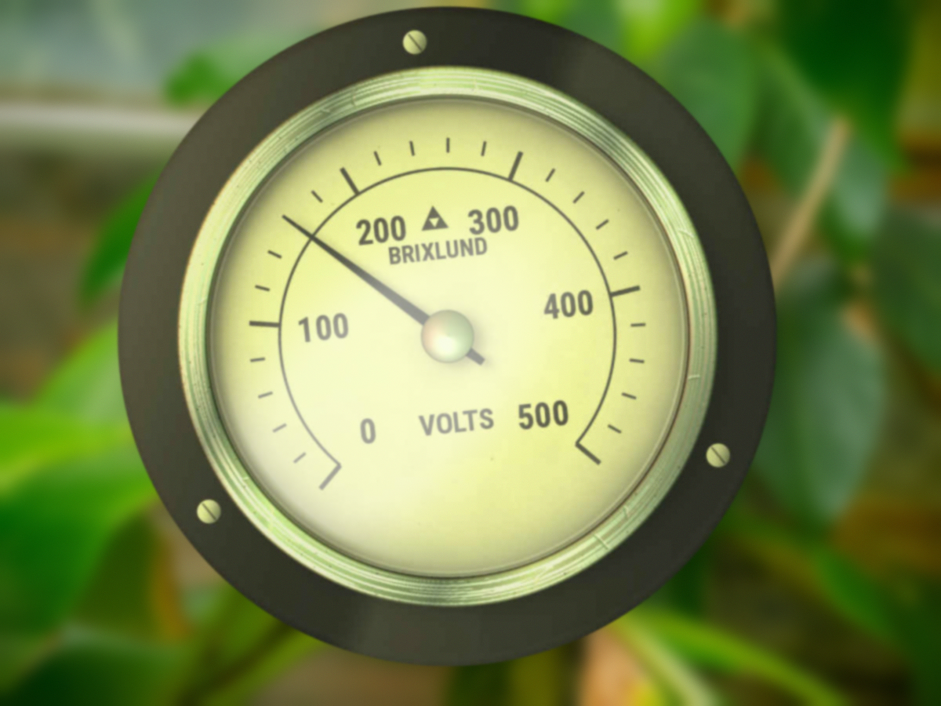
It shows 160
